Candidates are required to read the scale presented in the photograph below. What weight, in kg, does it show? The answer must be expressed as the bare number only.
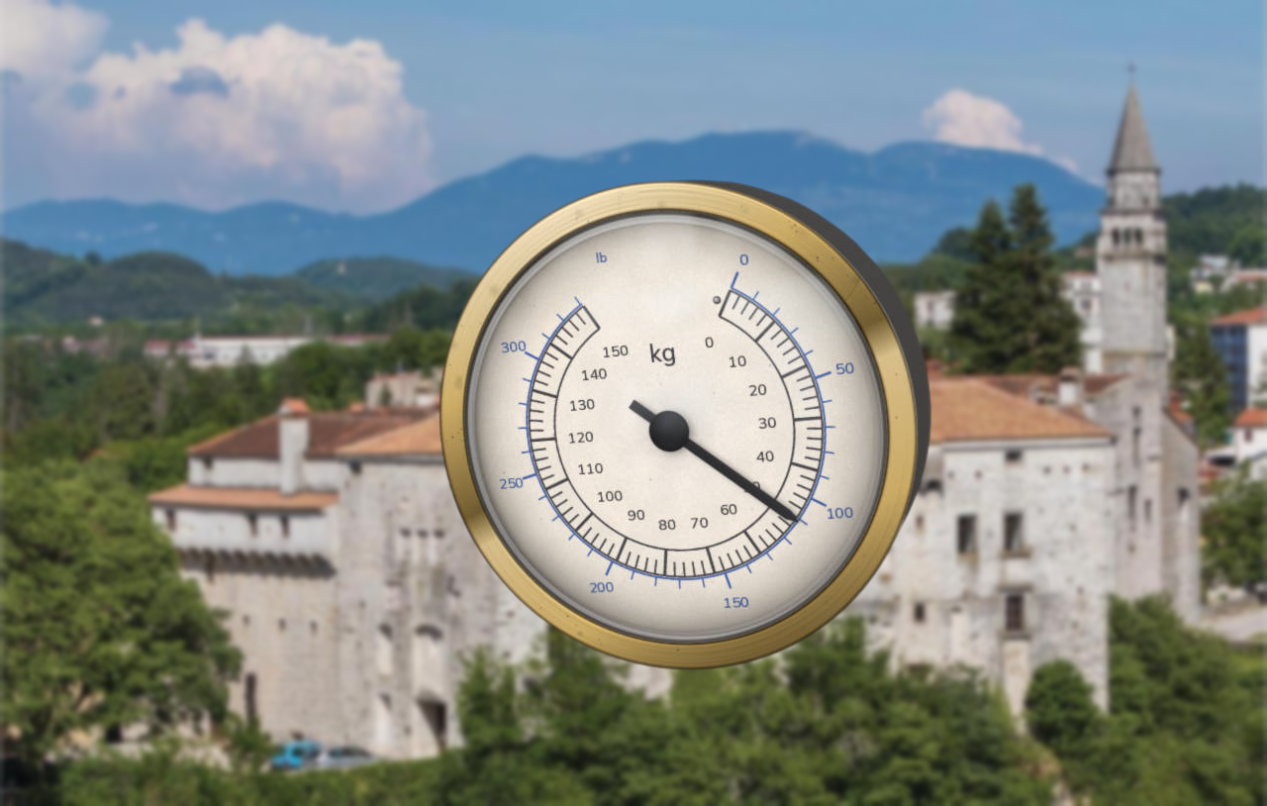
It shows 50
